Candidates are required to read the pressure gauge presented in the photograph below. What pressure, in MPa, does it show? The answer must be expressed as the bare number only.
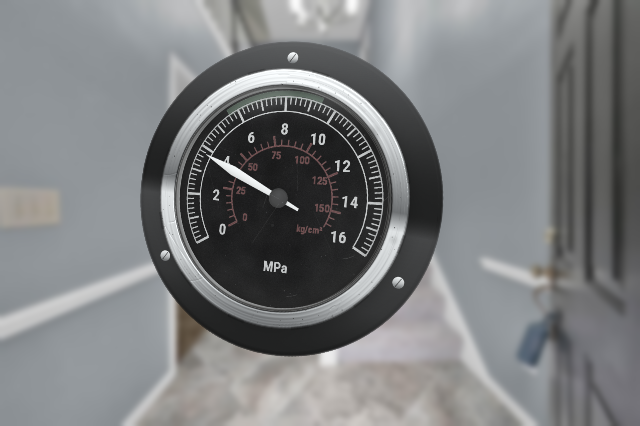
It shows 3.8
